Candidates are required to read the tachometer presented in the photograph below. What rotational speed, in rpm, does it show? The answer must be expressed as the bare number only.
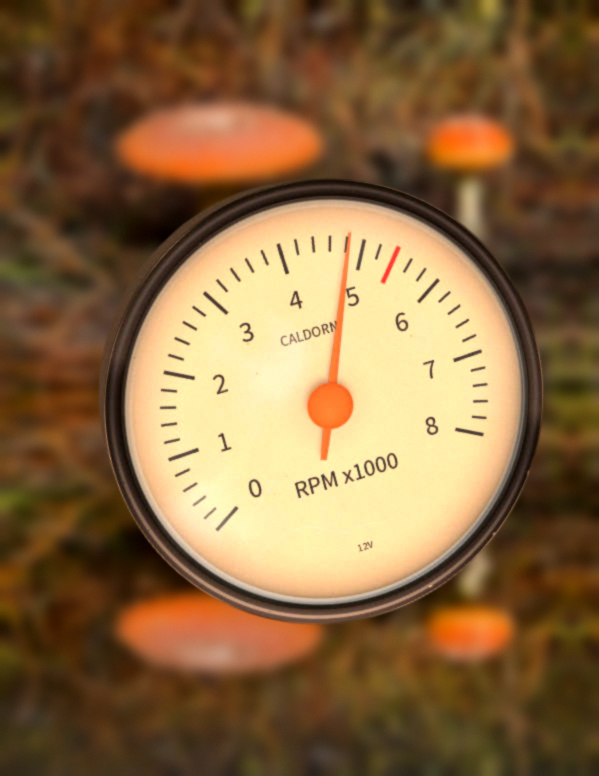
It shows 4800
